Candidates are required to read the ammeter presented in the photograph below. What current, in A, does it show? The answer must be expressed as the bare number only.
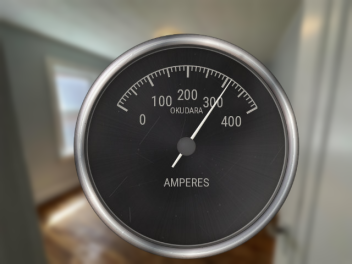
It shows 310
